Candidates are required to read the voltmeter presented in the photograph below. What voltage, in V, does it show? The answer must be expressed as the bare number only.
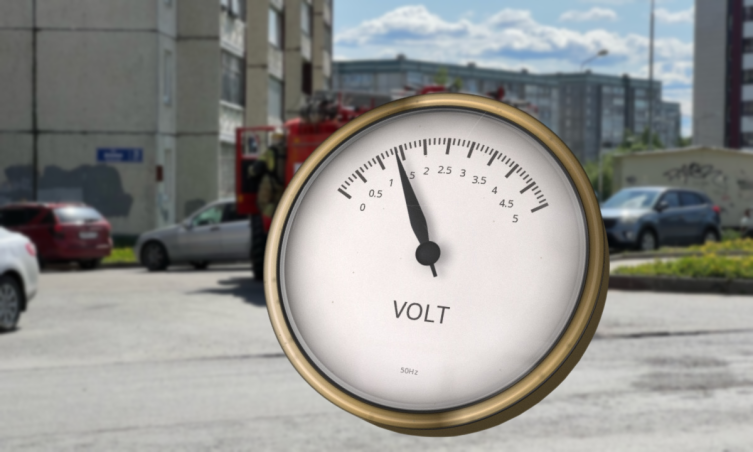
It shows 1.4
